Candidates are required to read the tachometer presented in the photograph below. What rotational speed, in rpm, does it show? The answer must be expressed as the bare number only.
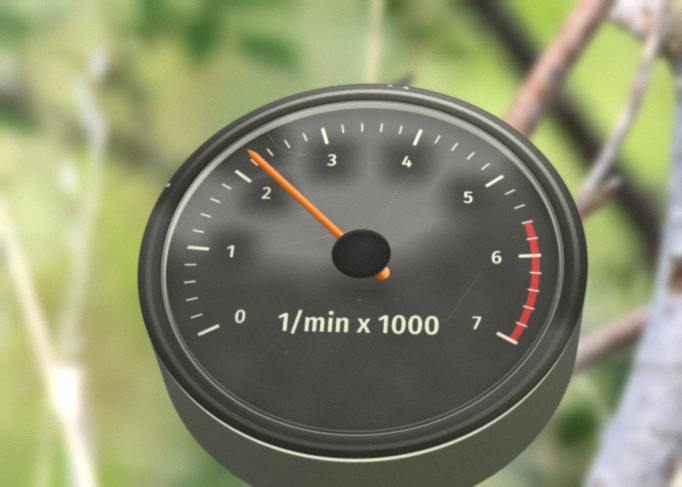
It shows 2200
